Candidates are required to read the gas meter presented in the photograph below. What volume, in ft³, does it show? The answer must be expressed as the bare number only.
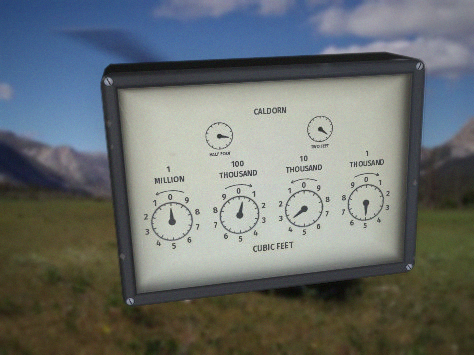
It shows 3500
